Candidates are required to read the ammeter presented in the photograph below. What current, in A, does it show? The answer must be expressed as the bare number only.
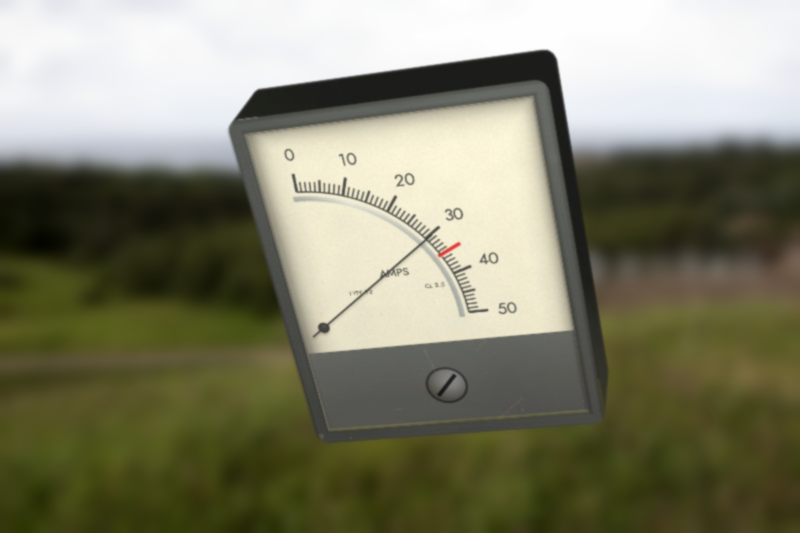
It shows 30
